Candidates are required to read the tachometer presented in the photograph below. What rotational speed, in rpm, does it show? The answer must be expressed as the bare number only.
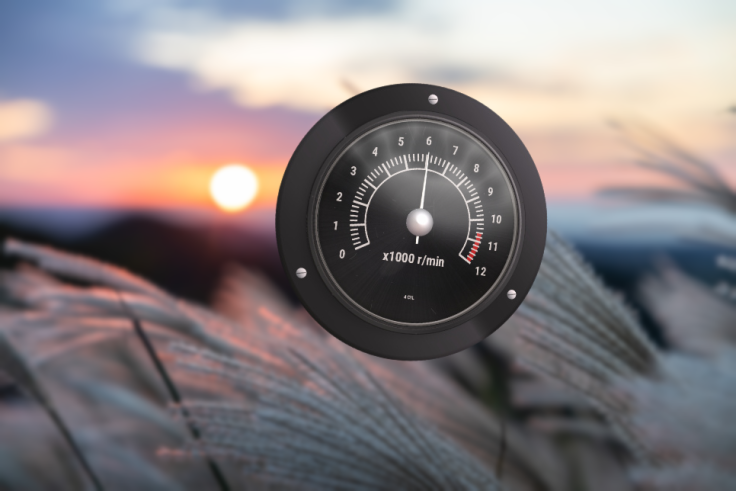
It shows 6000
